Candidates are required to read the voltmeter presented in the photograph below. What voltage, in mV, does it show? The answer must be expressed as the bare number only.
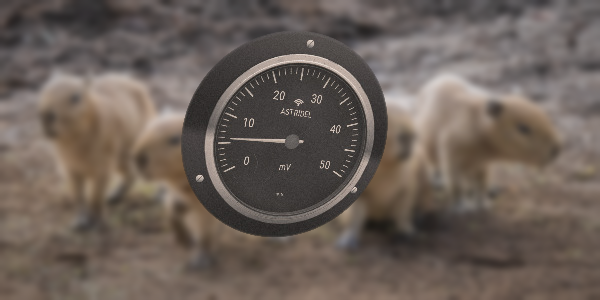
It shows 6
